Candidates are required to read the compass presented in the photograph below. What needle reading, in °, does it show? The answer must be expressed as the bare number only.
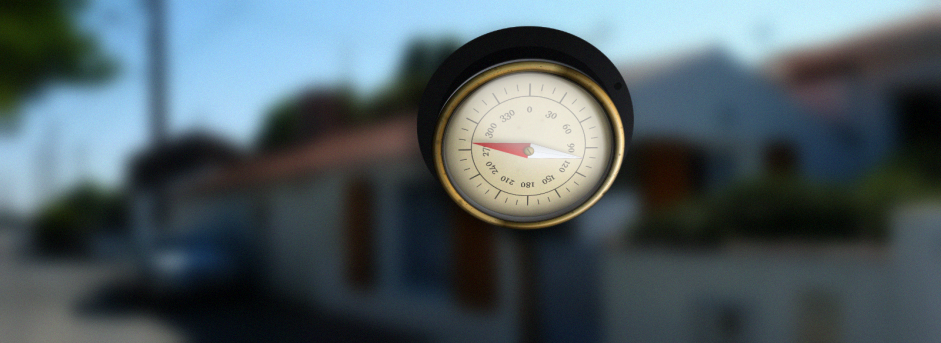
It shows 280
